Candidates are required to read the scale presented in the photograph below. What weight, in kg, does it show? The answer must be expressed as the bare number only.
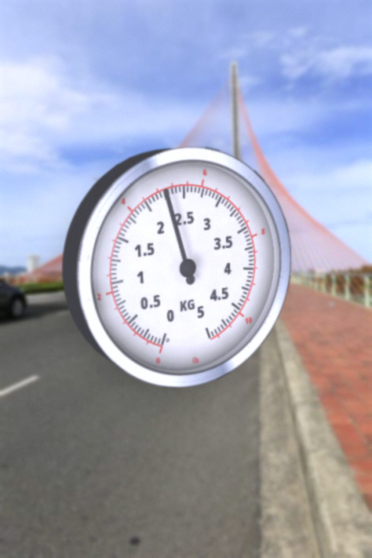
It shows 2.25
